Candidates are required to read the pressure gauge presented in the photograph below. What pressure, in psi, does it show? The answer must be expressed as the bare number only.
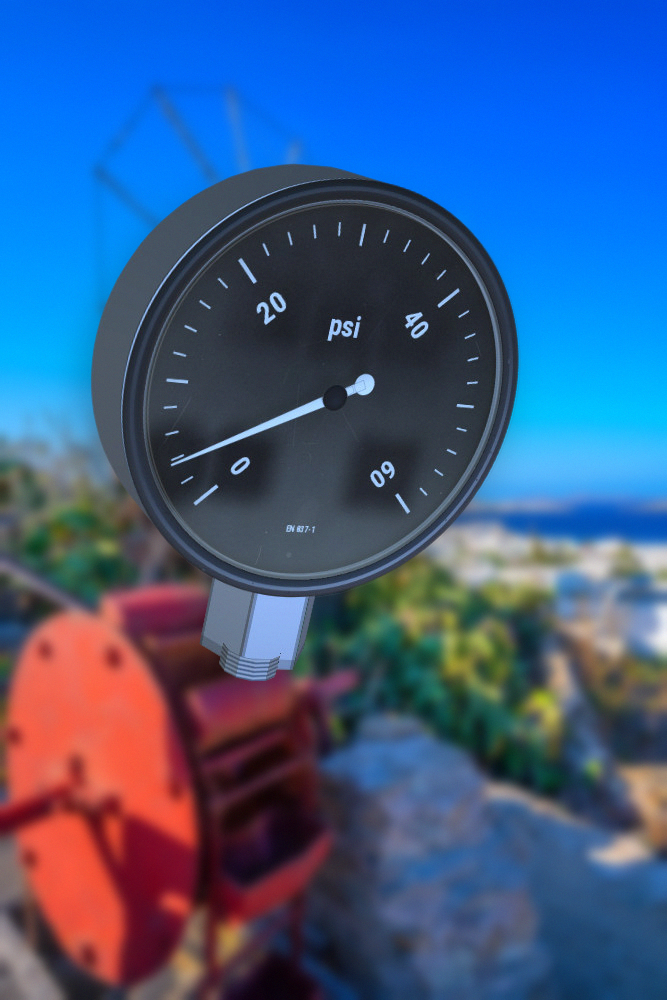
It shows 4
